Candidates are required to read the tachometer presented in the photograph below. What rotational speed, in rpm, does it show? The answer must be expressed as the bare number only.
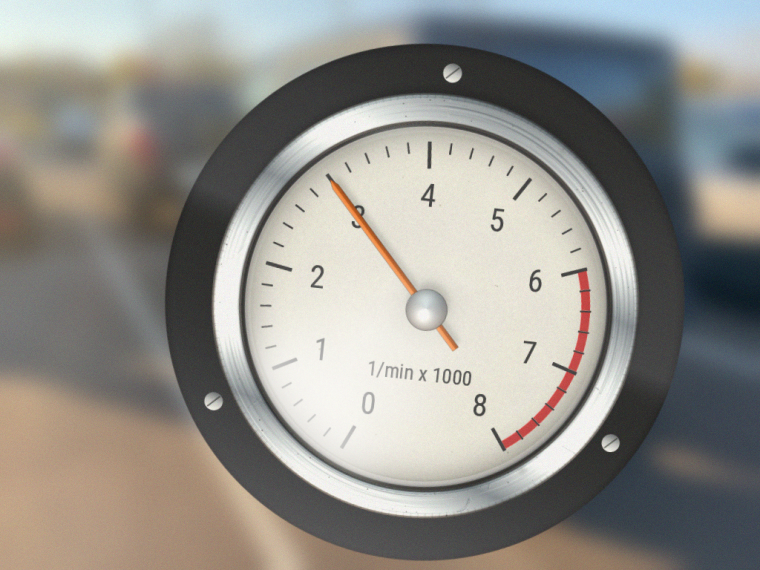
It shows 3000
